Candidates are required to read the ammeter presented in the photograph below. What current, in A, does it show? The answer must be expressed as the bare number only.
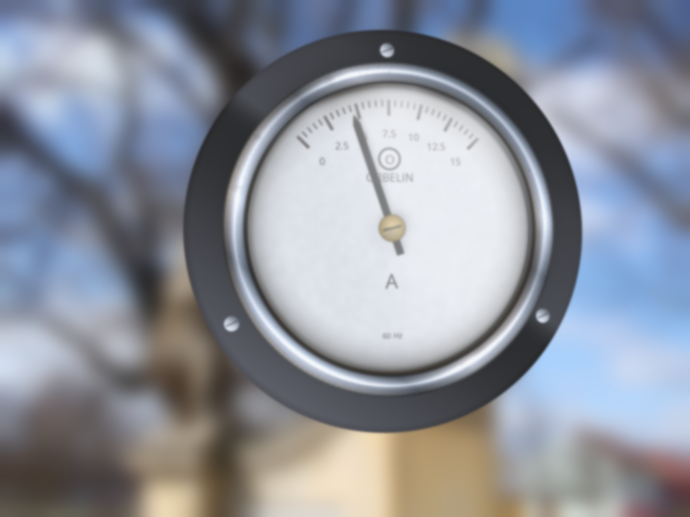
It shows 4.5
